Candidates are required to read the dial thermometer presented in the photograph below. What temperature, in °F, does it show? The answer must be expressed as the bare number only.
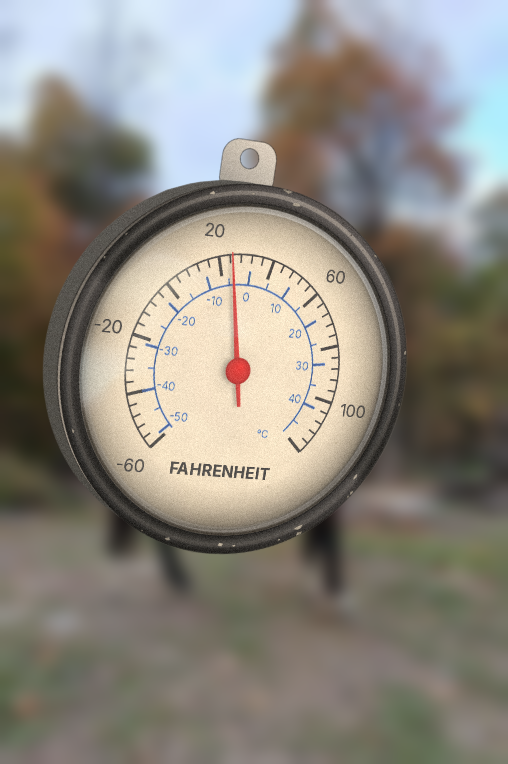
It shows 24
